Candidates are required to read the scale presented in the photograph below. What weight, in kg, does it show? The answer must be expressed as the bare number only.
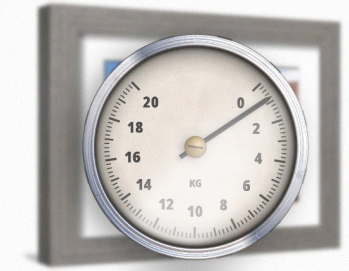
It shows 0.8
